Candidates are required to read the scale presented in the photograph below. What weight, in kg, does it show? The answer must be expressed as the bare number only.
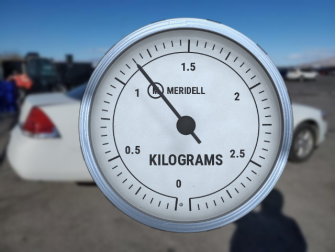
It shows 1.15
